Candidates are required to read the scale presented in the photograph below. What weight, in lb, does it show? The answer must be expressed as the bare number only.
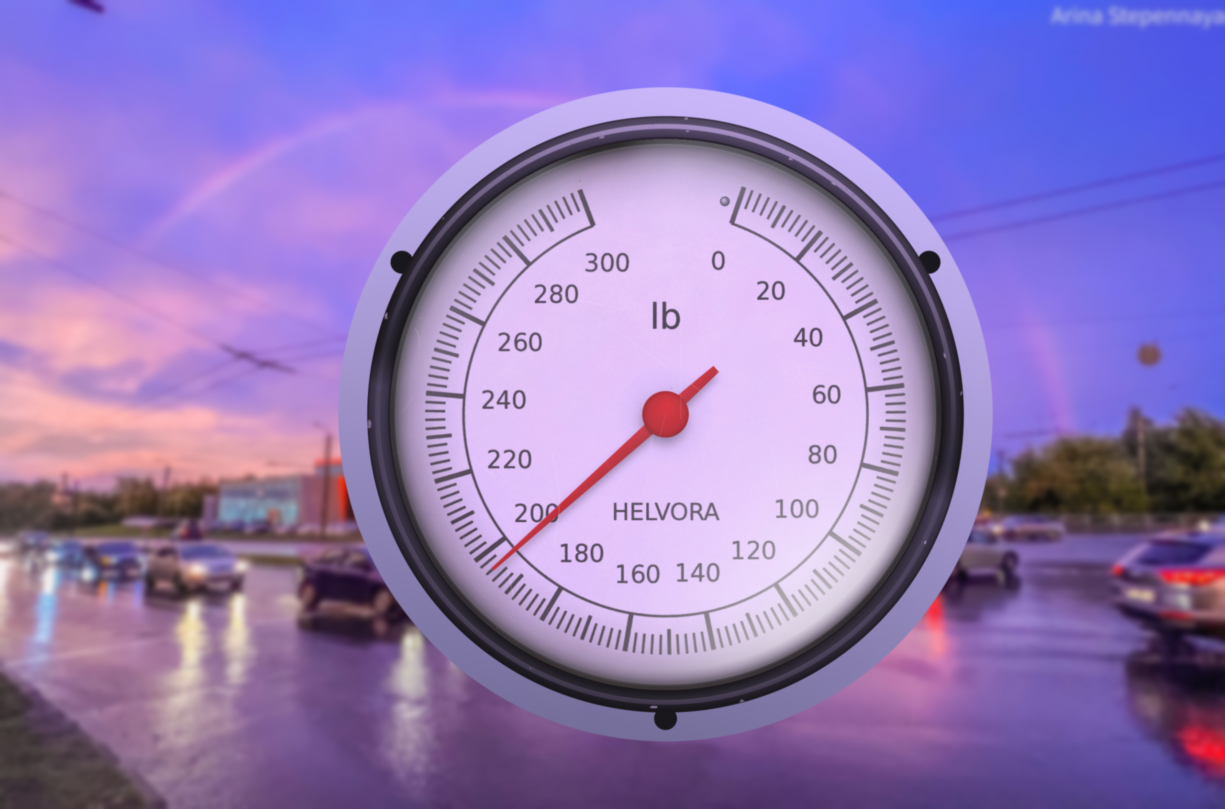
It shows 196
